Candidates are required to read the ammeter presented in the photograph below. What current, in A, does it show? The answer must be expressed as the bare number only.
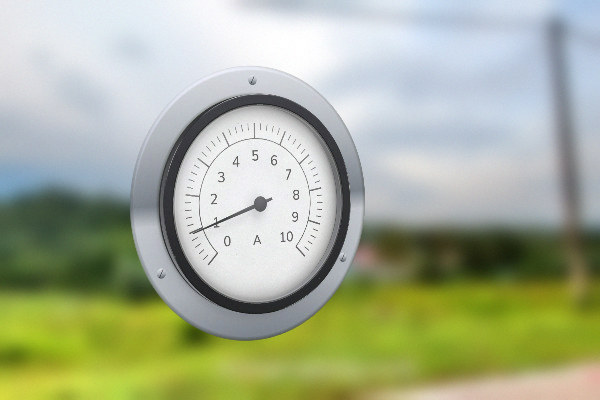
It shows 1
